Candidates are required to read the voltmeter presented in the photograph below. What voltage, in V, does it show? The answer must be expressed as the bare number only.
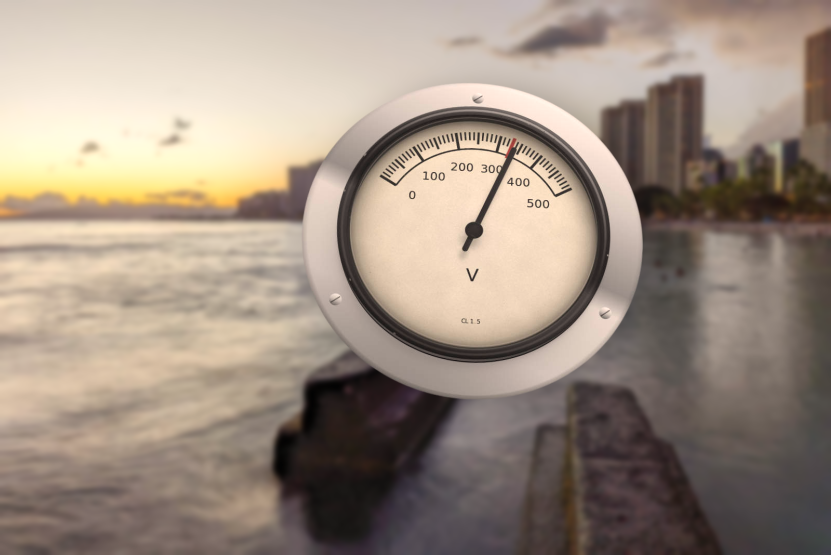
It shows 340
